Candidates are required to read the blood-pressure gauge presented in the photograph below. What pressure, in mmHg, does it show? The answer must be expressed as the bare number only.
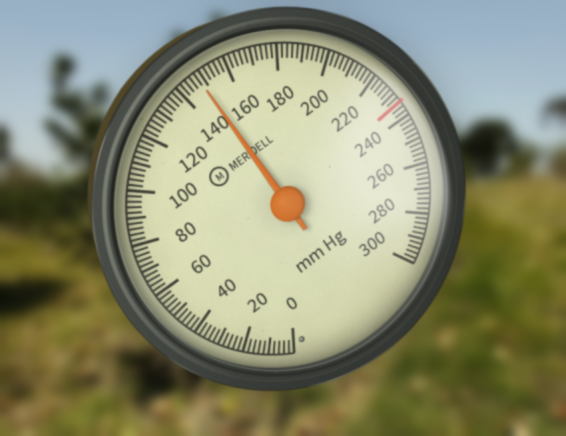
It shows 148
